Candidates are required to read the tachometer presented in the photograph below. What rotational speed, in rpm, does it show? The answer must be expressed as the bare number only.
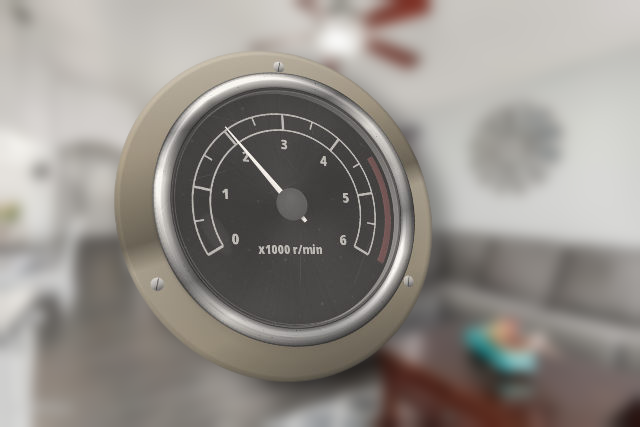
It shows 2000
